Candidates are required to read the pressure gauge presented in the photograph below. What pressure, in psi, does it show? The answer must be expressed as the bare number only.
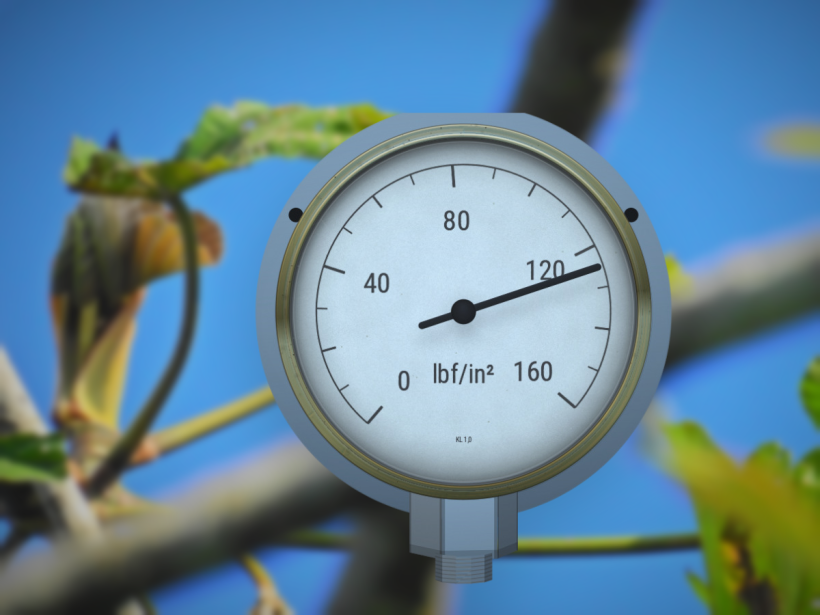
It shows 125
